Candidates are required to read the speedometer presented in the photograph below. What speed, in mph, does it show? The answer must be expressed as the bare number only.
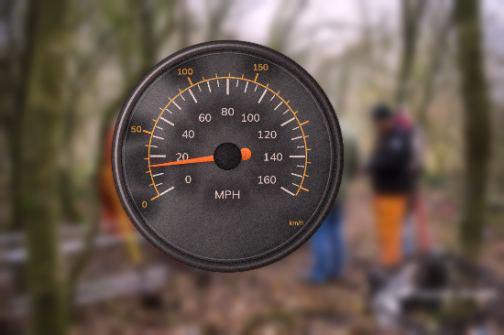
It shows 15
